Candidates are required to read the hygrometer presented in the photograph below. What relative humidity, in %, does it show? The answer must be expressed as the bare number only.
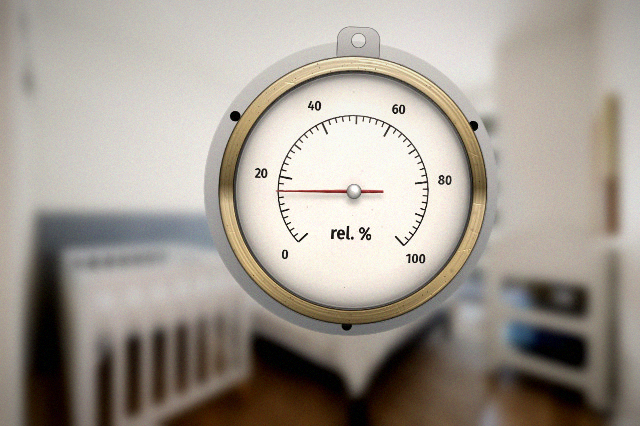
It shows 16
